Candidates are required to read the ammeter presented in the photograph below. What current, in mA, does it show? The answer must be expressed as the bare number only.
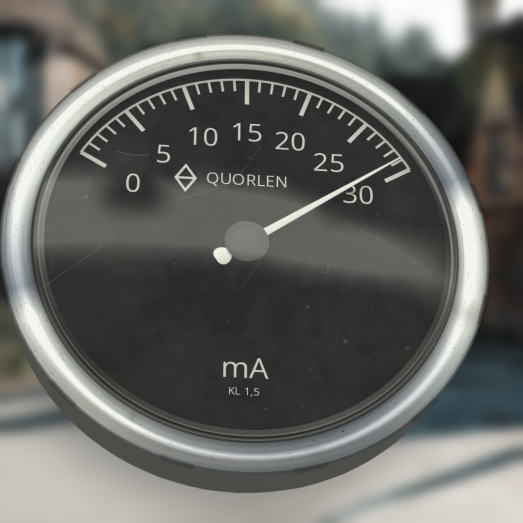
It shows 29
